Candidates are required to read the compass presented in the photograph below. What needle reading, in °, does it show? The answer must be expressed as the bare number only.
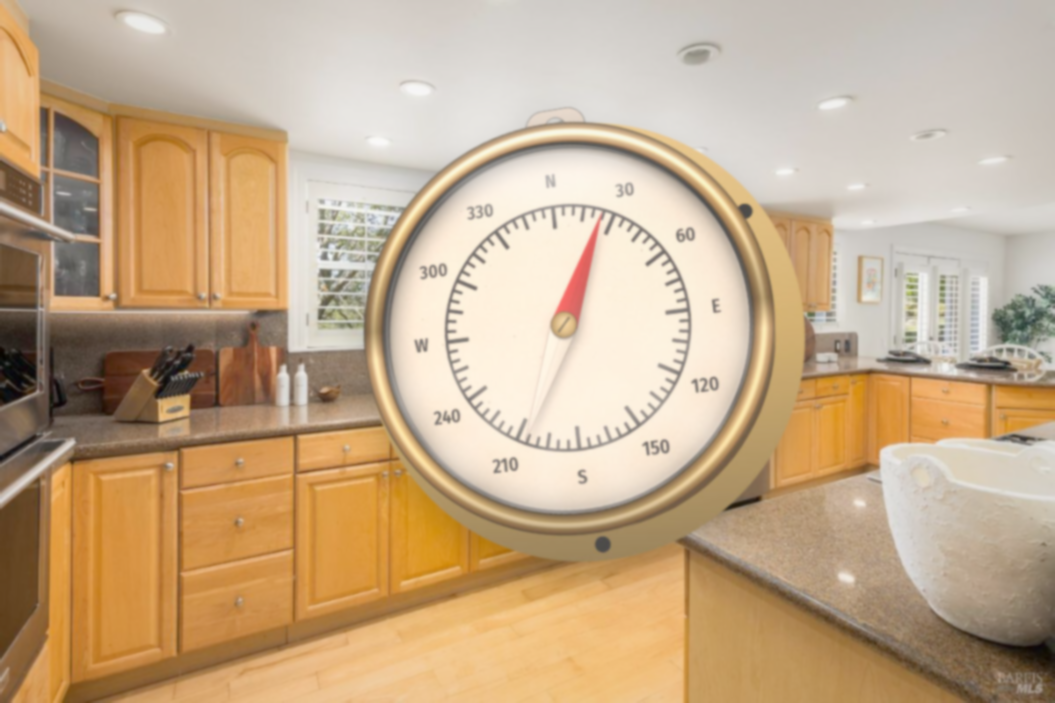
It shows 25
